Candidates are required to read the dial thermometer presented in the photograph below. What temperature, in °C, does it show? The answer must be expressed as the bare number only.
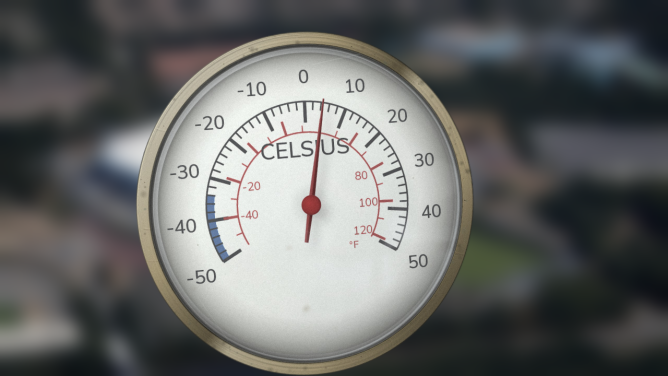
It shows 4
